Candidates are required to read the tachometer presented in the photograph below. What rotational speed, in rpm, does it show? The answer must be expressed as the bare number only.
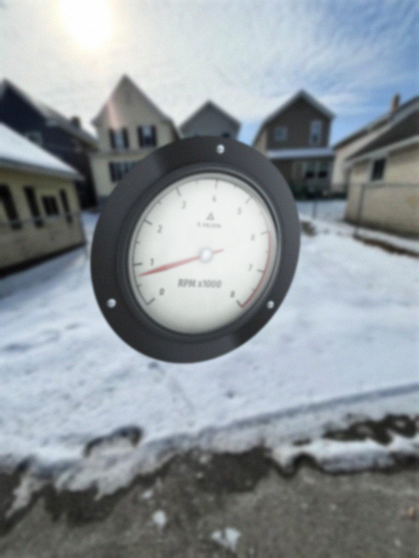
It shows 750
